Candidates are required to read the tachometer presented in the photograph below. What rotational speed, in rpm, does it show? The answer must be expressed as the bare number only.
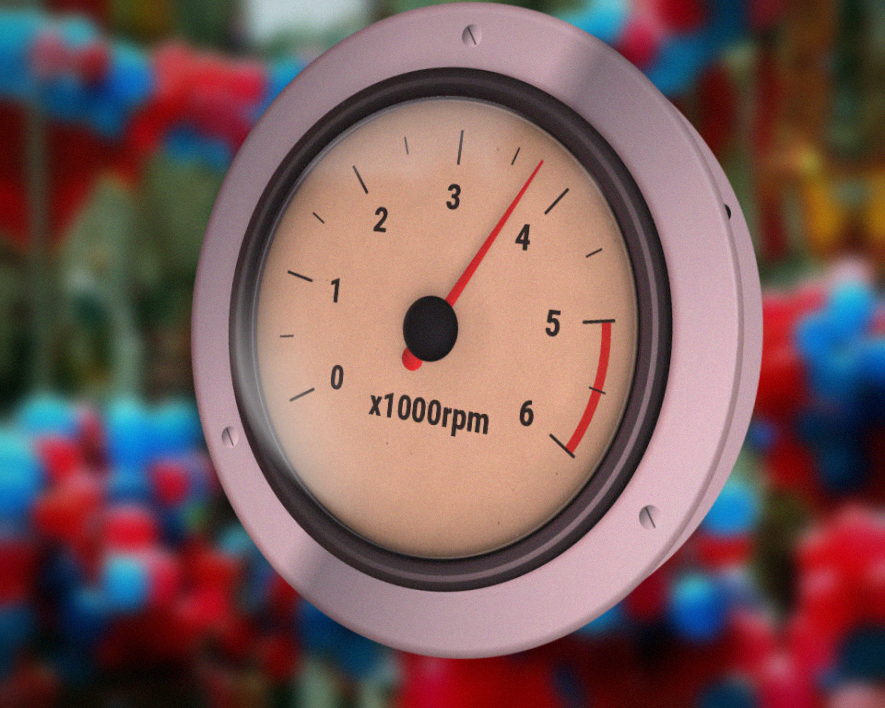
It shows 3750
